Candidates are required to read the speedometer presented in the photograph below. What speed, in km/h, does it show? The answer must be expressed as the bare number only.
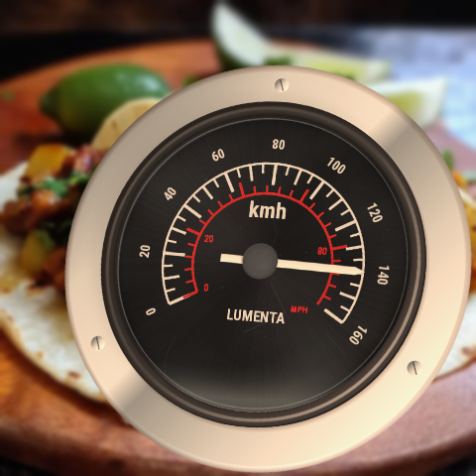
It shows 140
